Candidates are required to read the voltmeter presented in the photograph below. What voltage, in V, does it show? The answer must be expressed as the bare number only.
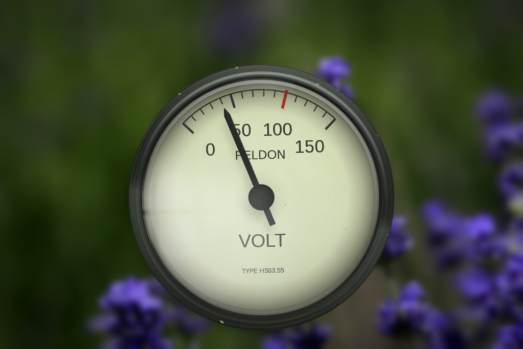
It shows 40
